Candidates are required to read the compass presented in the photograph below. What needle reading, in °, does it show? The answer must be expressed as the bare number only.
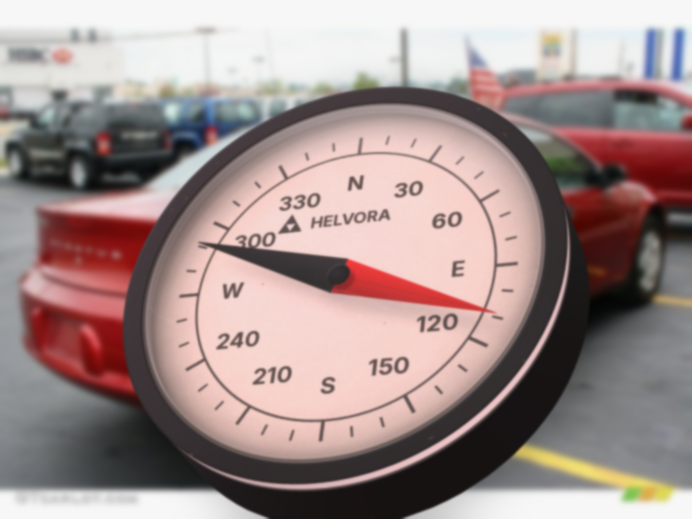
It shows 110
